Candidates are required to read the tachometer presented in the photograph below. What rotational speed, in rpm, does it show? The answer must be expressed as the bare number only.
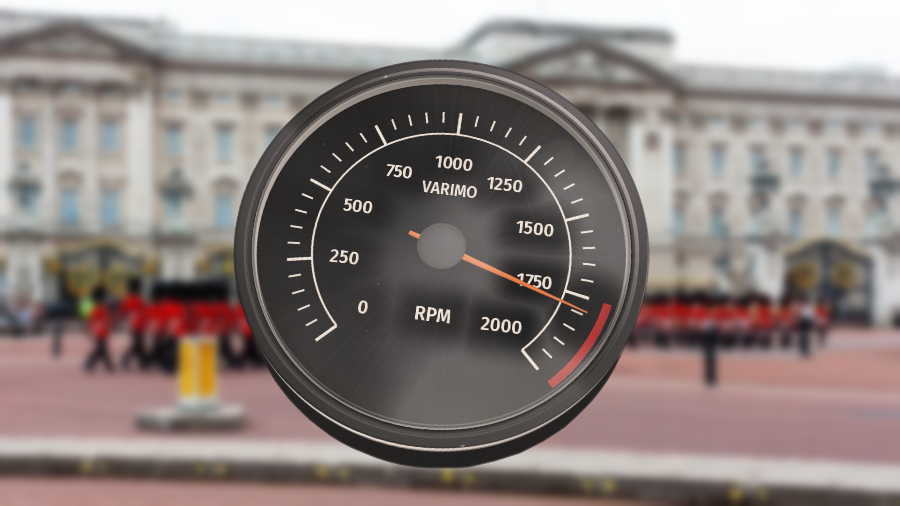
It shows 1800
